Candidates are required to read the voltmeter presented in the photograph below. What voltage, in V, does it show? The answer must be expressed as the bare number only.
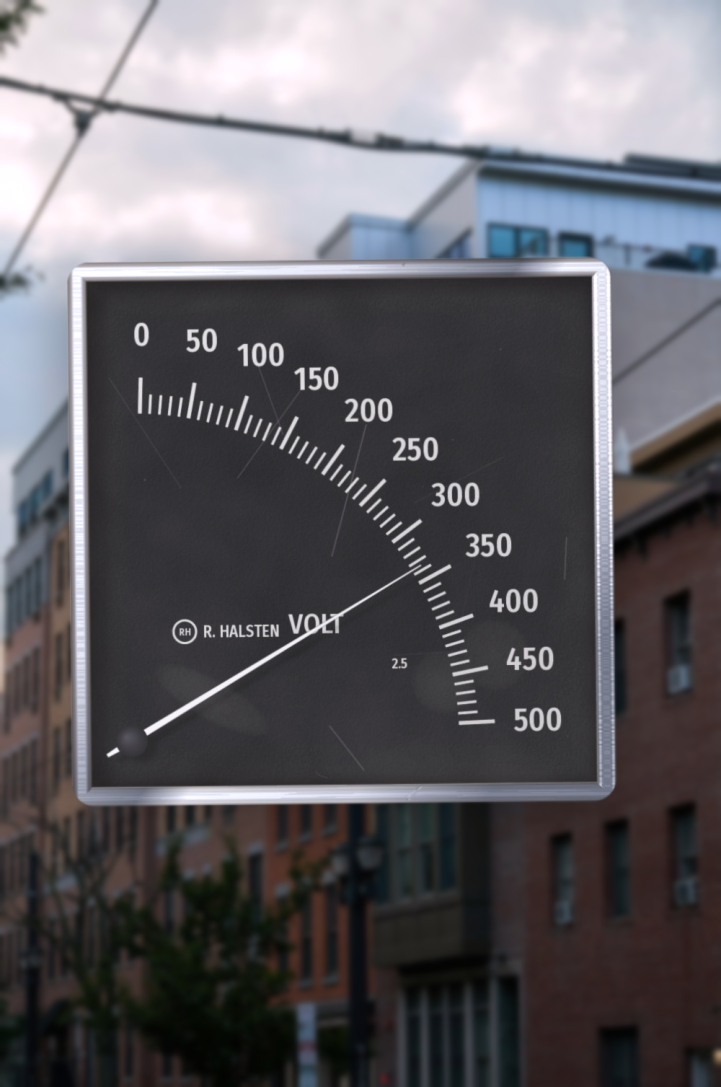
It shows 335
